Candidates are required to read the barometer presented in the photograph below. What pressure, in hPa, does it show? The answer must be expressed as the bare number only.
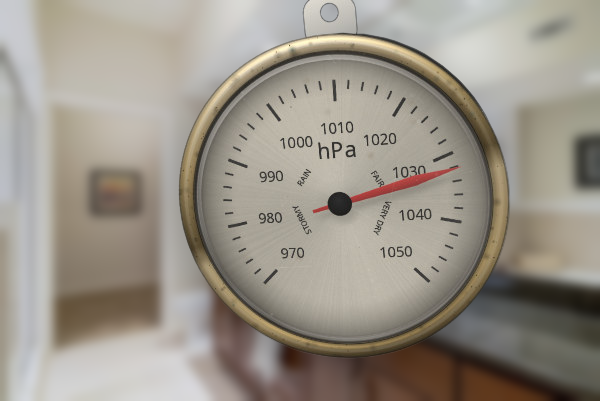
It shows 1032
